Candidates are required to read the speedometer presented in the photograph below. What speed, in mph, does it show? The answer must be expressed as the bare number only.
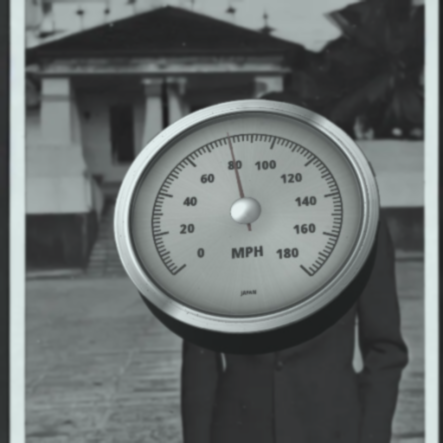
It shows 80
